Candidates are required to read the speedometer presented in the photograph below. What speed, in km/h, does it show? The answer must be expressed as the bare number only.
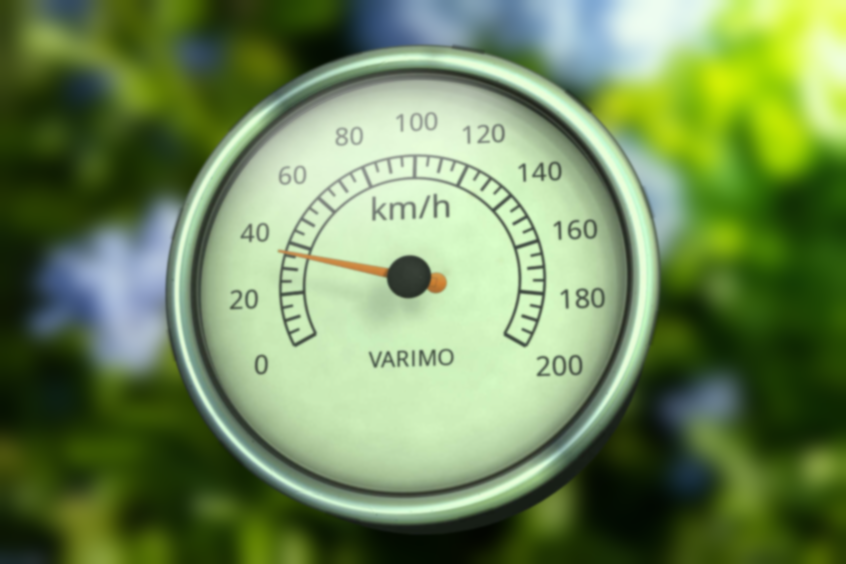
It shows 35
